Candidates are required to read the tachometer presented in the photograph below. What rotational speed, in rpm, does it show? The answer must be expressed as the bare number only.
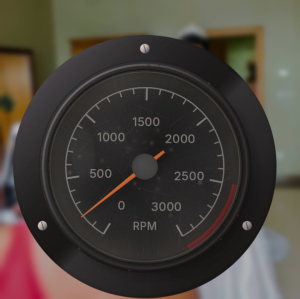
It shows 200
